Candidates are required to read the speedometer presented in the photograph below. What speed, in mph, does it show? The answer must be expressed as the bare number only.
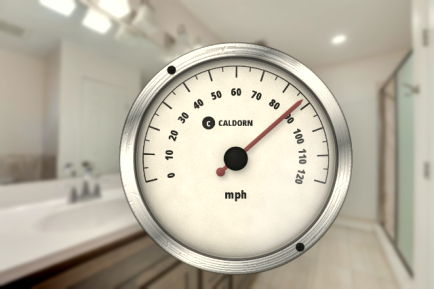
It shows 87.5
